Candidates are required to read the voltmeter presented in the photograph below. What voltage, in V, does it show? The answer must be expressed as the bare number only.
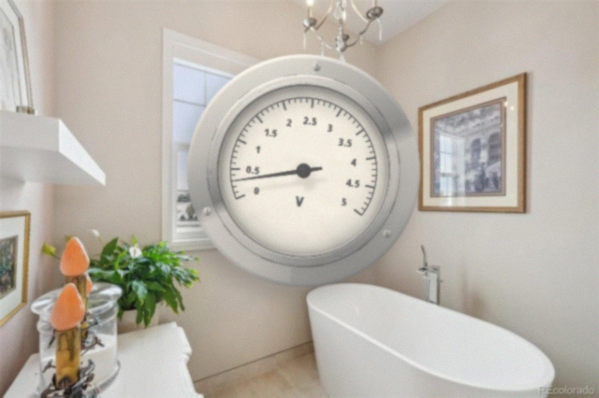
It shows 0.3
